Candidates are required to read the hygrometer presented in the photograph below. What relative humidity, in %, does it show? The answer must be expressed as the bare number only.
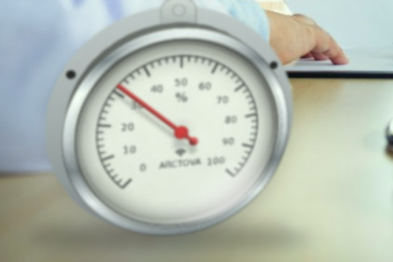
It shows 32
